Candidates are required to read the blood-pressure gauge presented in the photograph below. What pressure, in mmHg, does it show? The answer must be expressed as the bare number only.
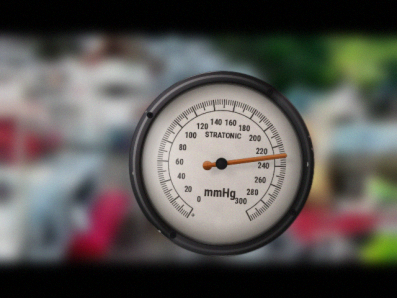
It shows 230
